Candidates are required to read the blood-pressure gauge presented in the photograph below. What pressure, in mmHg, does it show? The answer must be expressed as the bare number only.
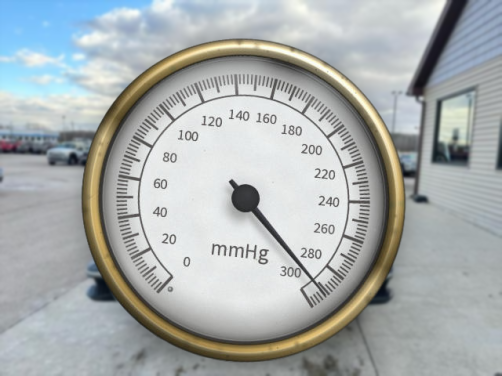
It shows 292
